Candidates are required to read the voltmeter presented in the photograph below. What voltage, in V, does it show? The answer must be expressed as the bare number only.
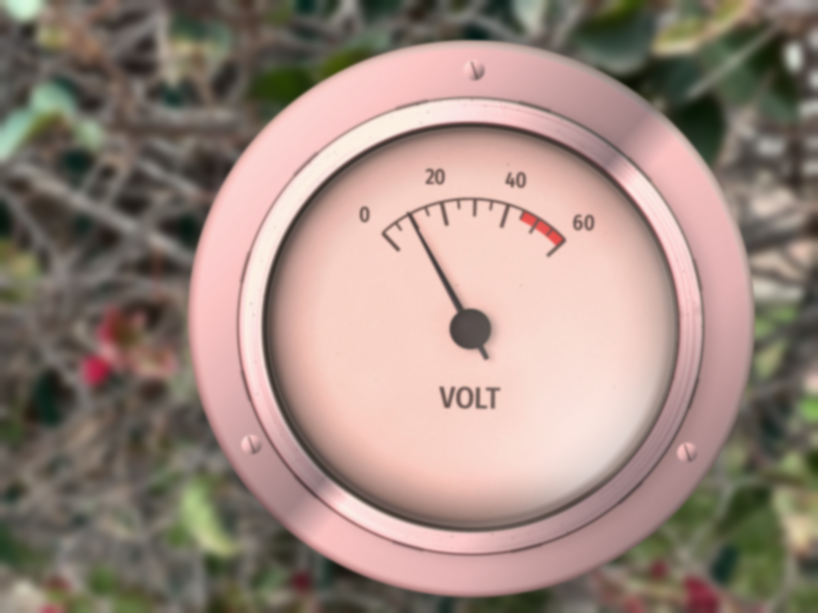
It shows 10
